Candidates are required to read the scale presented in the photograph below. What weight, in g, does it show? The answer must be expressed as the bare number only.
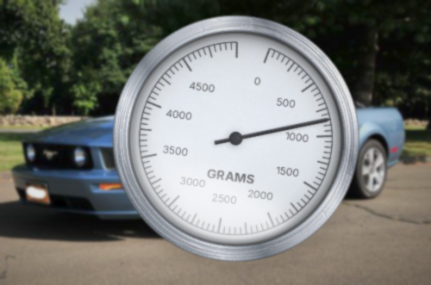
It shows 850
